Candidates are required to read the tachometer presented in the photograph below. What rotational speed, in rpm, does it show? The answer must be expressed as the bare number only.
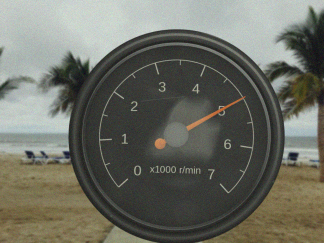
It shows 5000
